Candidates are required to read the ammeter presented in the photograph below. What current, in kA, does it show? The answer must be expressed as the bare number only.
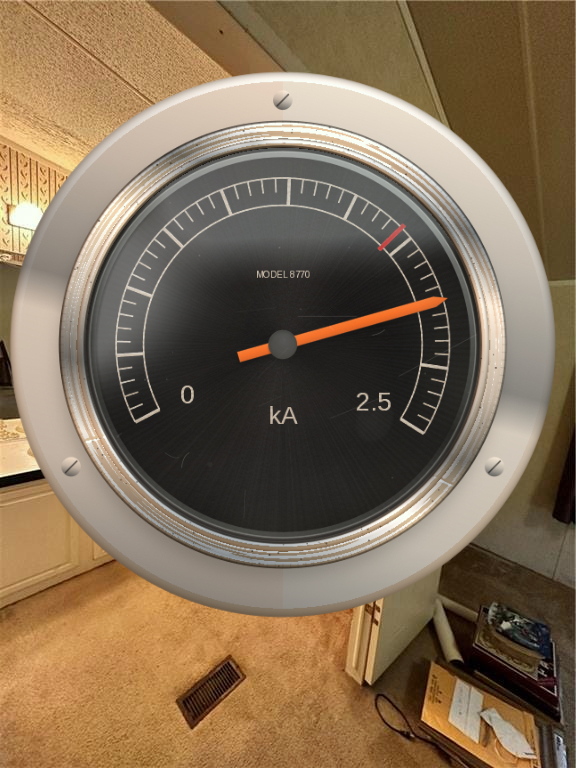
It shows 2
